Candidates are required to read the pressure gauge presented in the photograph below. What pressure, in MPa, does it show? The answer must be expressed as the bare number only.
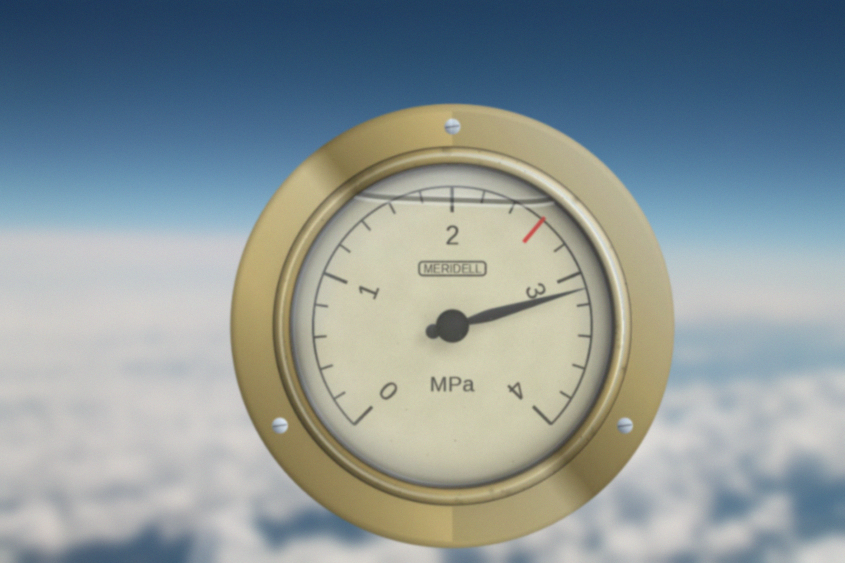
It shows 3.1
